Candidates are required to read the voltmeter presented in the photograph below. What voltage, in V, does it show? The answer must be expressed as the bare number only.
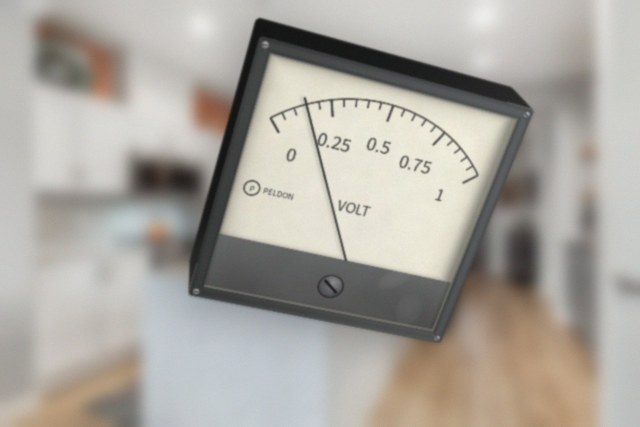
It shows 0.15
